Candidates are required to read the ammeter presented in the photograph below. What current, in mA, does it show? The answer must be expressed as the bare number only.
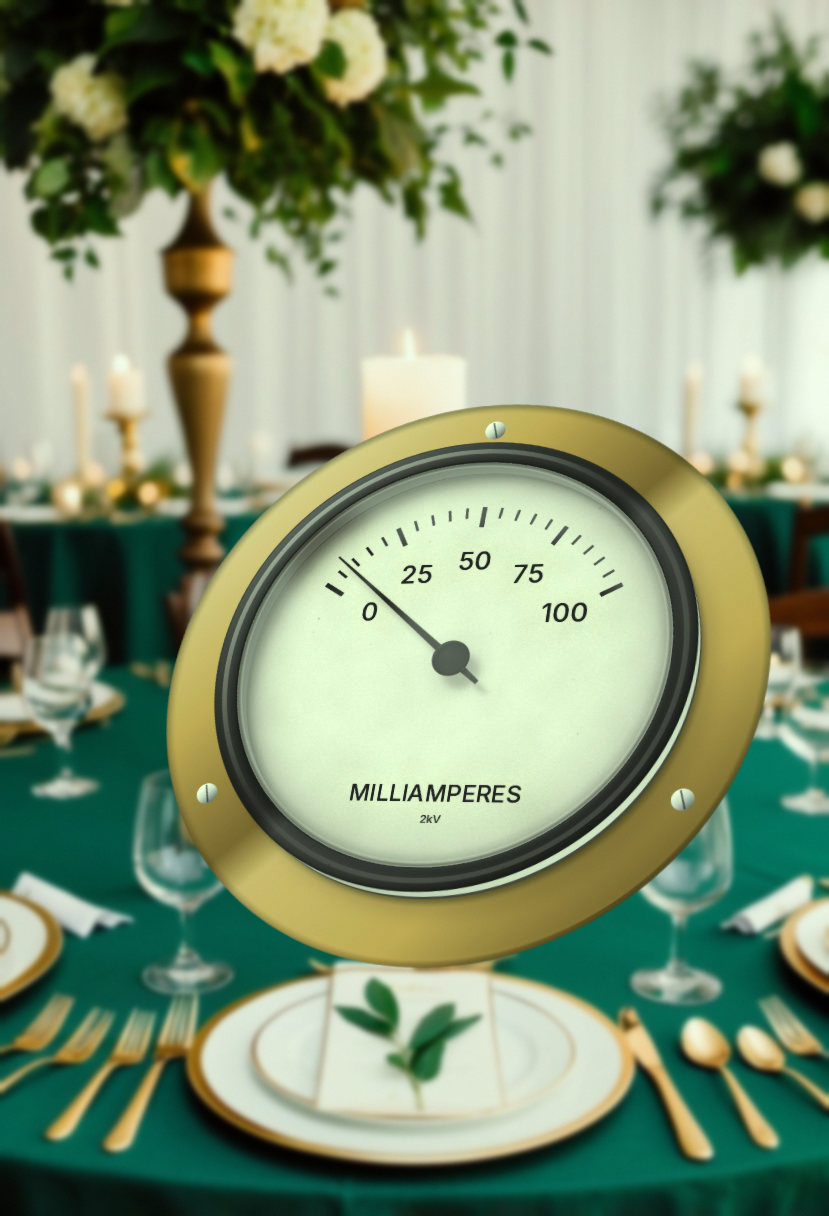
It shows 7.5
